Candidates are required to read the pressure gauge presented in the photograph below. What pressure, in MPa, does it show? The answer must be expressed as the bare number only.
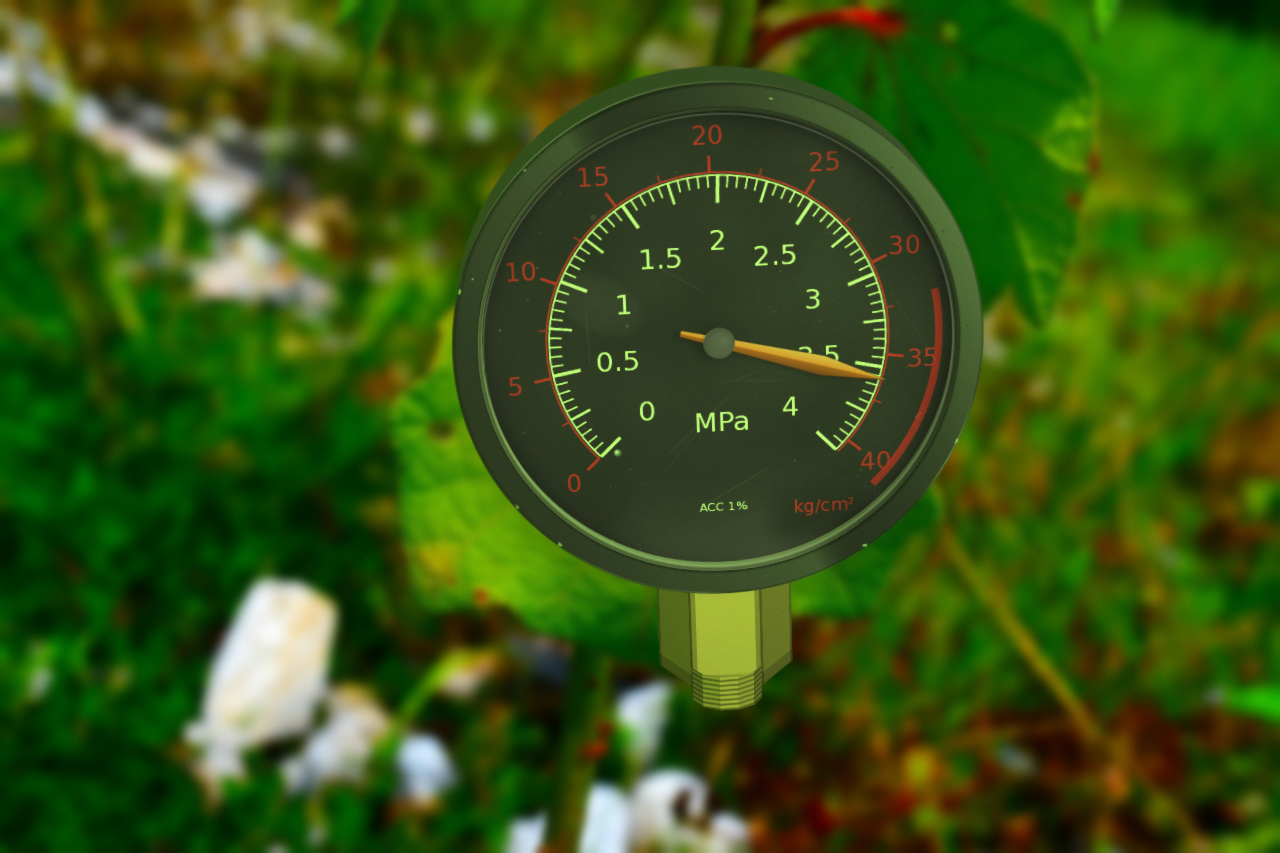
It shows 3.55
